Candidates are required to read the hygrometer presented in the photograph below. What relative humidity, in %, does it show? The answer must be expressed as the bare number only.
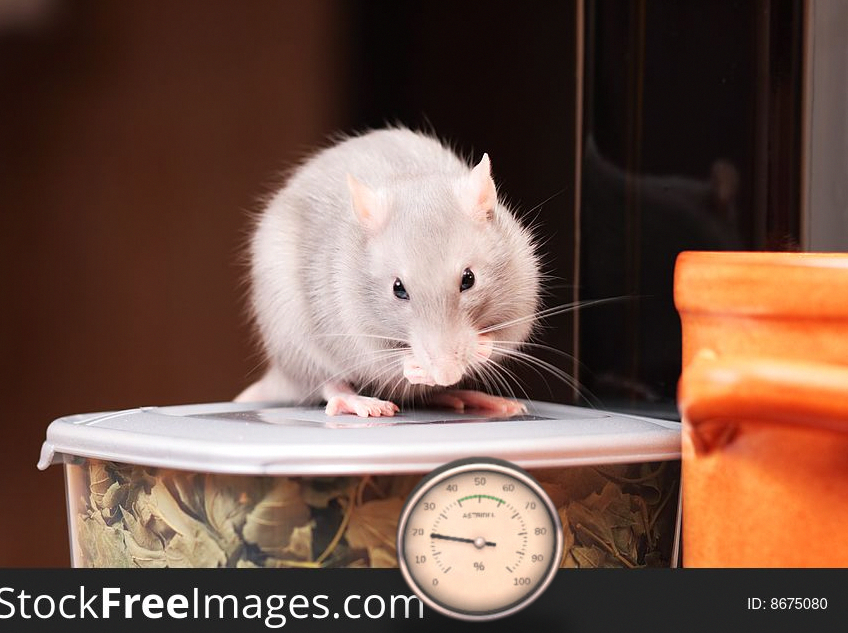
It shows 20
